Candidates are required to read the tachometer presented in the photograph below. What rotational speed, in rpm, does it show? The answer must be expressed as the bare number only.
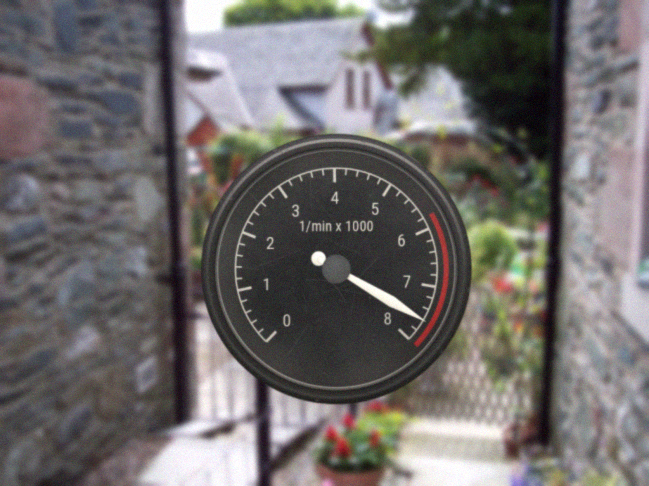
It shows 7600
